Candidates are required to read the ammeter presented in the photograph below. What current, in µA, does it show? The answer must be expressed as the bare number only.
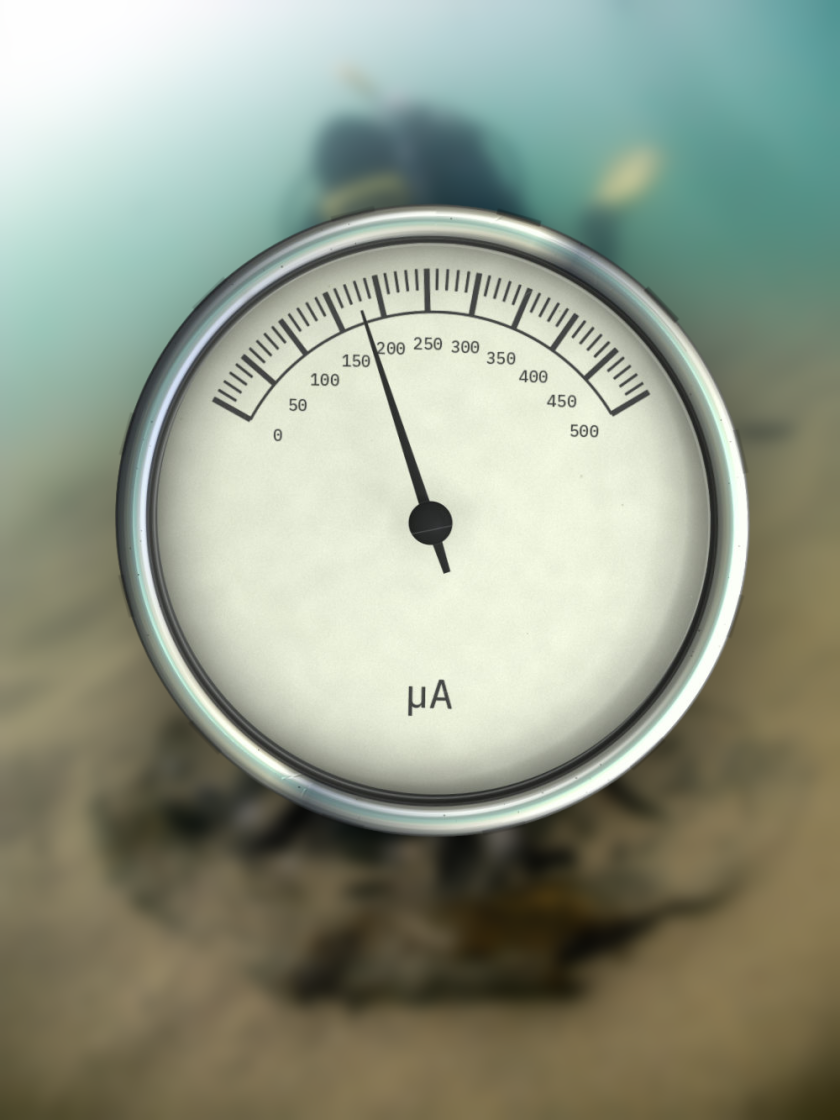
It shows 180
